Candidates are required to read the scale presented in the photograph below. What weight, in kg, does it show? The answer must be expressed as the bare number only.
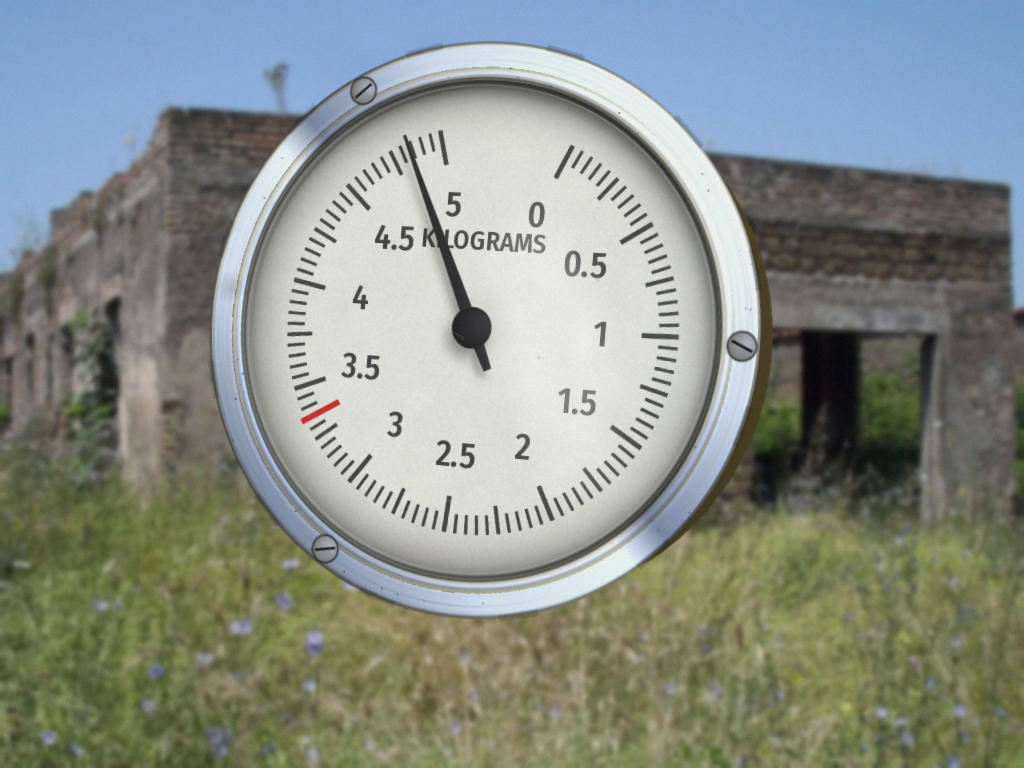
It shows 4.85
